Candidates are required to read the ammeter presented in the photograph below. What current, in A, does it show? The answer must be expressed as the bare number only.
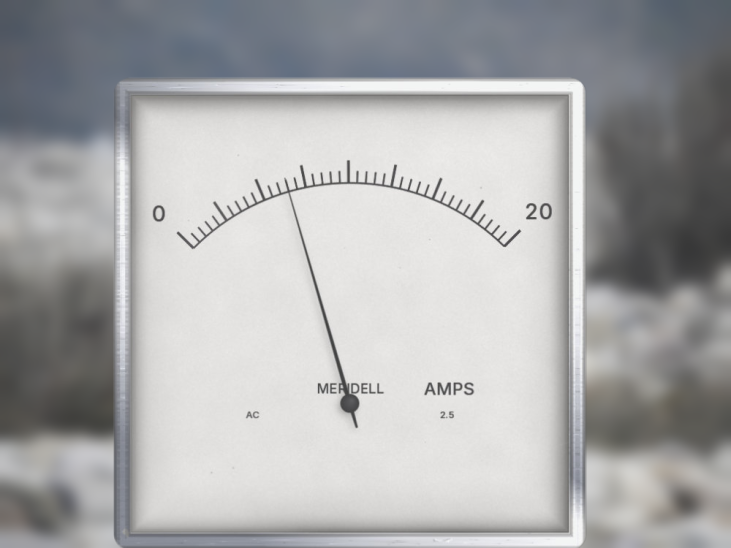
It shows 6.5
